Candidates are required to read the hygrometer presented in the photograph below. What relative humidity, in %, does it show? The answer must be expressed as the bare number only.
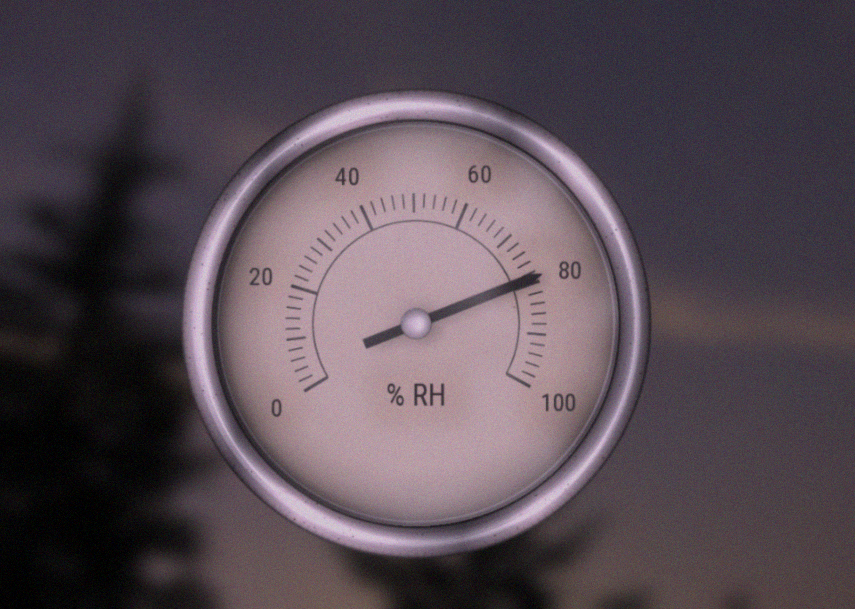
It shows 79
